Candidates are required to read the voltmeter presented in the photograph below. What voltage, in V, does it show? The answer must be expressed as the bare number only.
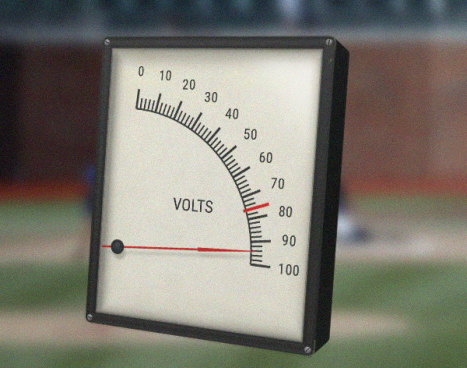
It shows 94
